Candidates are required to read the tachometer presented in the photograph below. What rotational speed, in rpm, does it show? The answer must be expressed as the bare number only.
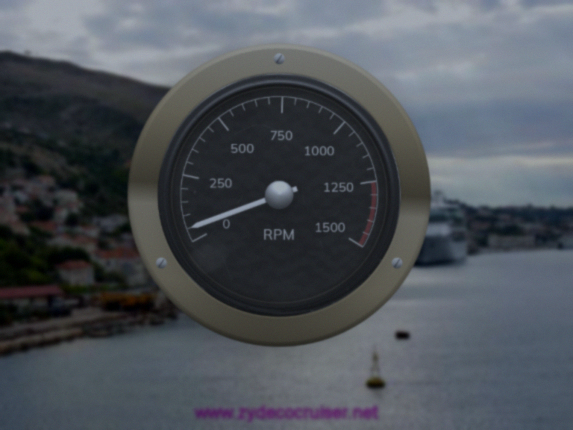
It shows 50
